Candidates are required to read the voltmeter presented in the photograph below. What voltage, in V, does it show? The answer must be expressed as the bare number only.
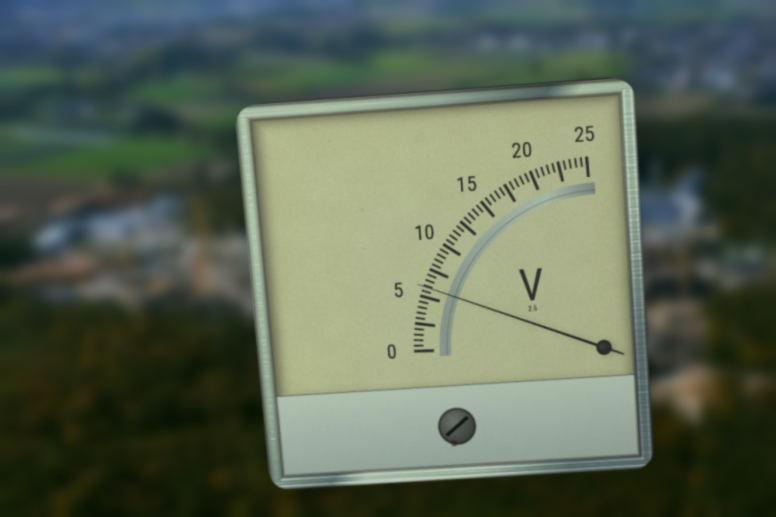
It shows 6
